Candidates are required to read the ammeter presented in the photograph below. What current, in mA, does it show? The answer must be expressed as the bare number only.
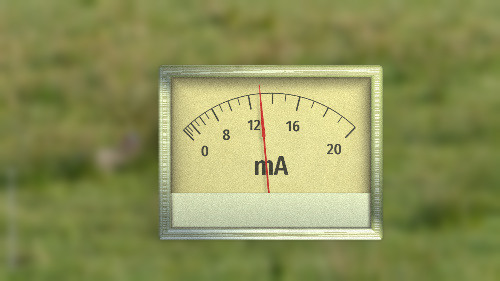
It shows 13
